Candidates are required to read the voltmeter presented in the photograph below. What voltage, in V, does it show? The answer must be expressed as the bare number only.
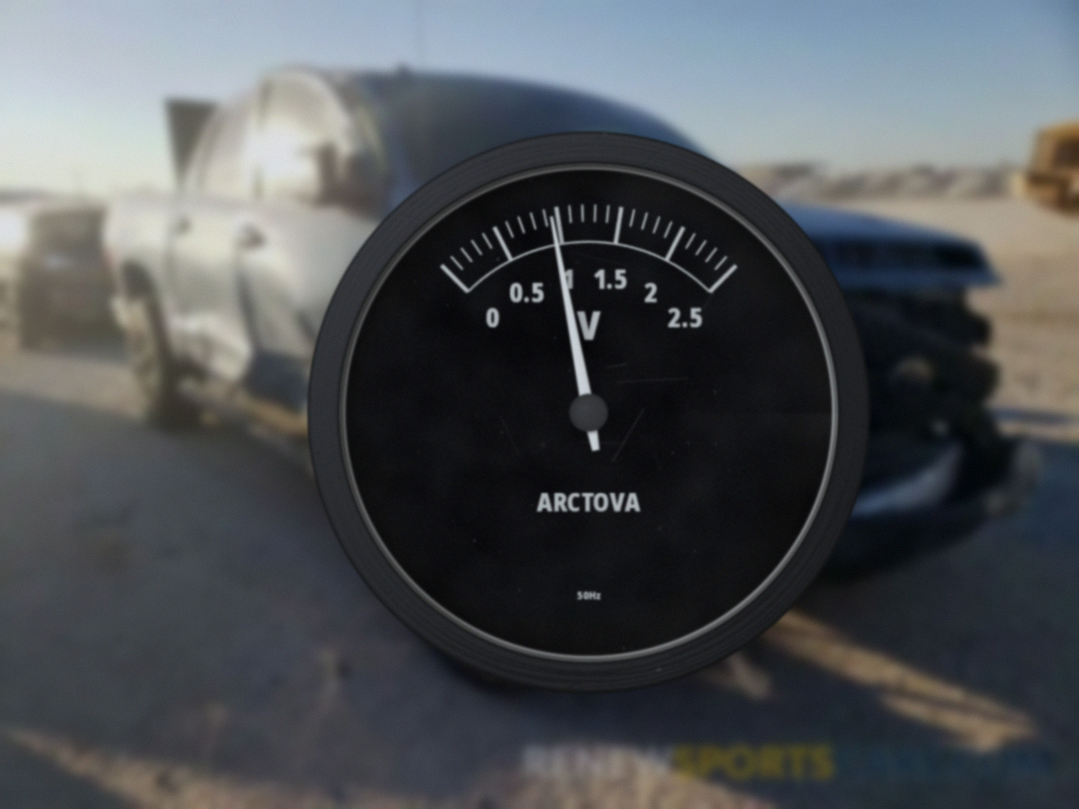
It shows 0.95
